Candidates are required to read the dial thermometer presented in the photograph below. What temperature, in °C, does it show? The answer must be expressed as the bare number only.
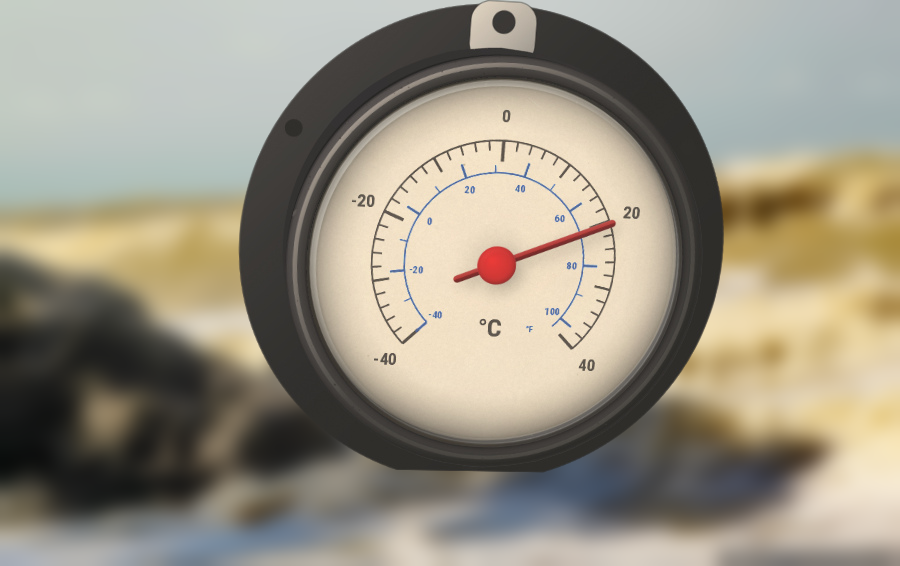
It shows 20
